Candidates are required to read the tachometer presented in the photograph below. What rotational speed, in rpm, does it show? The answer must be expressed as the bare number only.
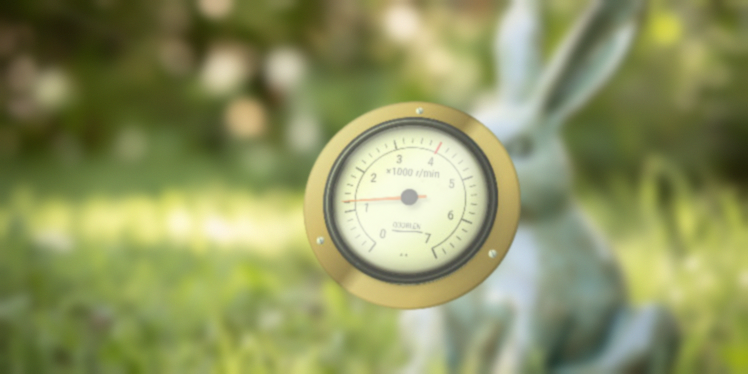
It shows 1200
